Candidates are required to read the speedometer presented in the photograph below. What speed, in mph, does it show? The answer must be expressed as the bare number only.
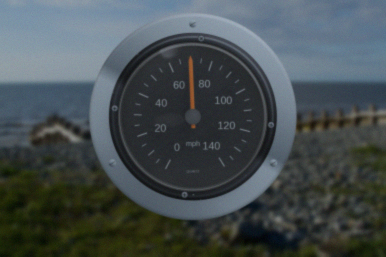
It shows 70
